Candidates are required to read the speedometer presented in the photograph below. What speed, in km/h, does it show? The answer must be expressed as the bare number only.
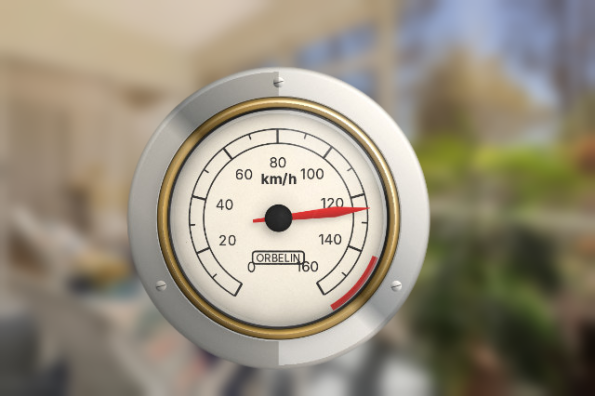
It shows 125
